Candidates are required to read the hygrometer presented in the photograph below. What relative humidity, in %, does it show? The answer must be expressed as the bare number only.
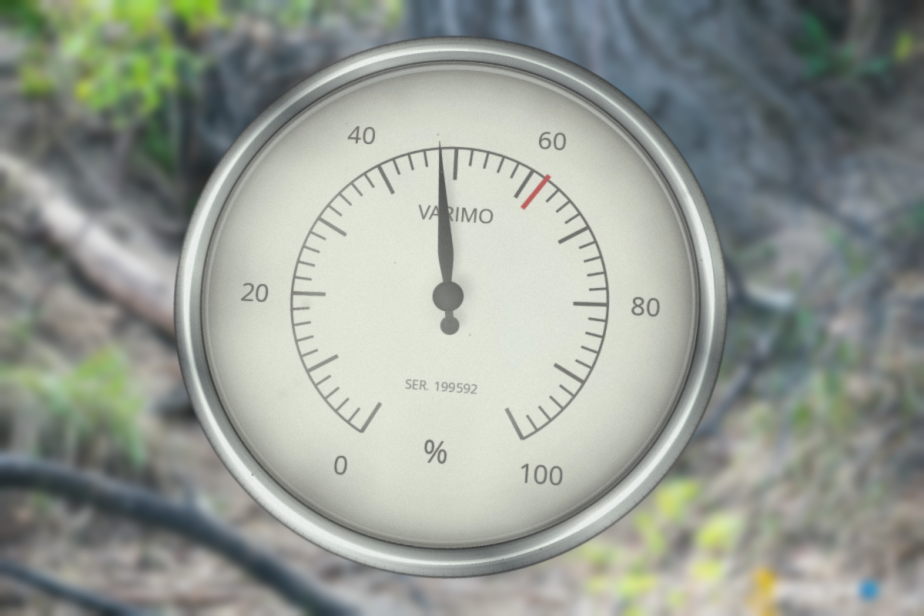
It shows 48
